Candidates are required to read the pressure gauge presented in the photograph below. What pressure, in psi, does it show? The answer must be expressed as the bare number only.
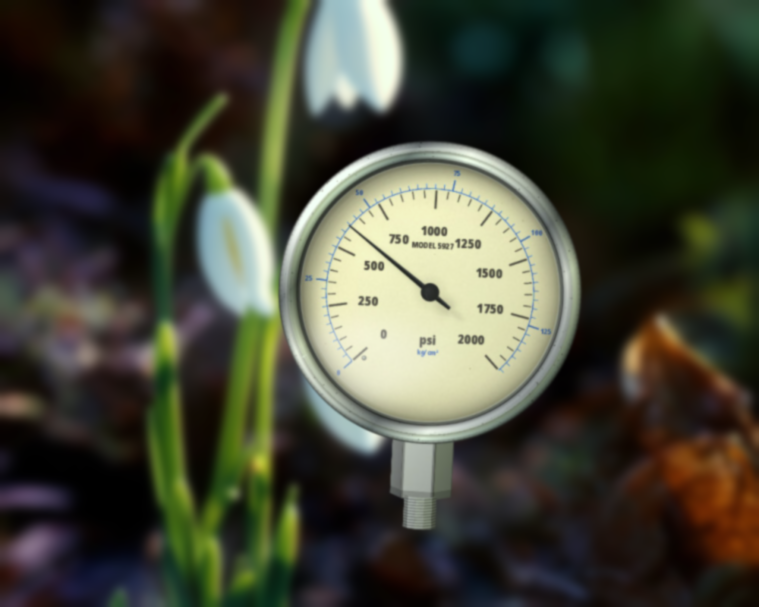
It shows 600
